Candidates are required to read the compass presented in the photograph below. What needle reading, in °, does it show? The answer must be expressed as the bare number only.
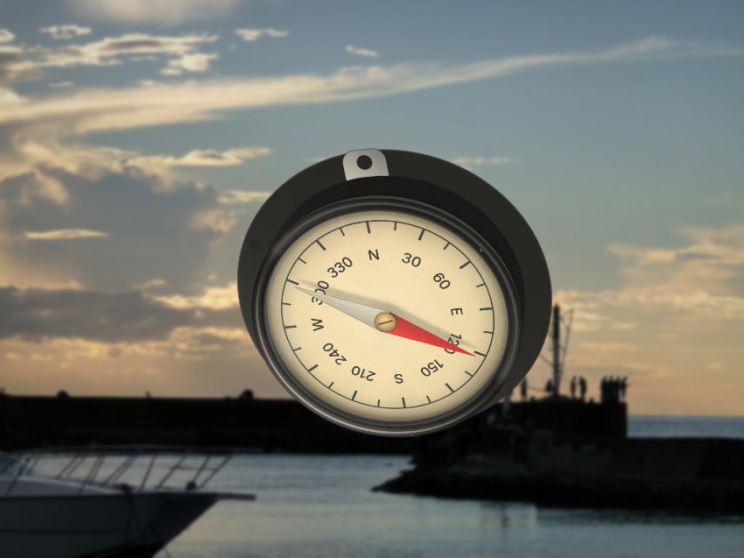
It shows 120
